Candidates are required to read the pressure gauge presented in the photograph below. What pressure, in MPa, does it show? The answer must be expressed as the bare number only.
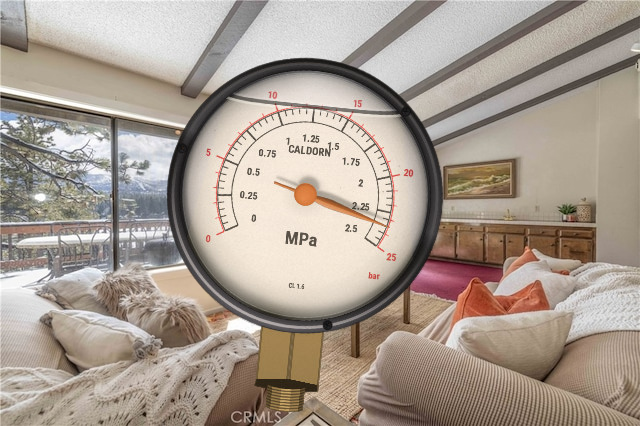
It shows 2.35
